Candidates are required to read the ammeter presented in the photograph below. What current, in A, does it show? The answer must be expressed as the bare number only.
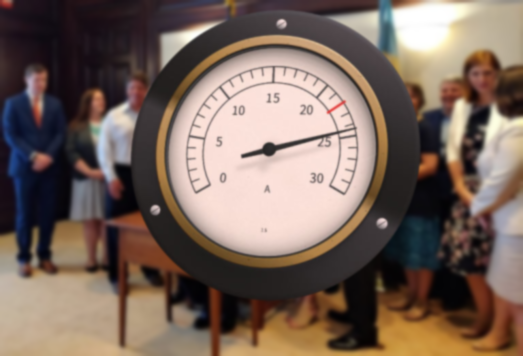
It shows 24.5
